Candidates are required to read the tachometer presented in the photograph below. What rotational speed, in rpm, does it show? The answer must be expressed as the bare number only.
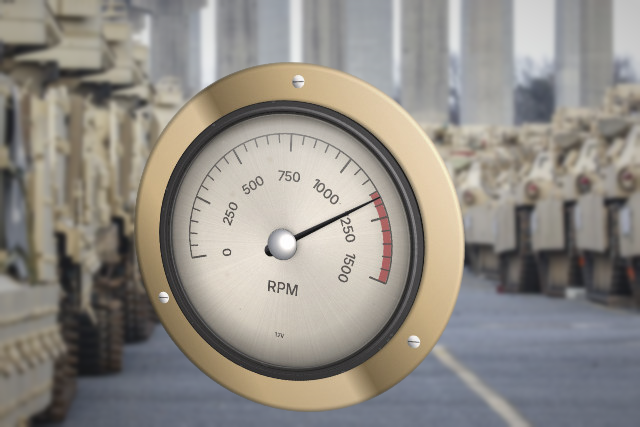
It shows 1175
